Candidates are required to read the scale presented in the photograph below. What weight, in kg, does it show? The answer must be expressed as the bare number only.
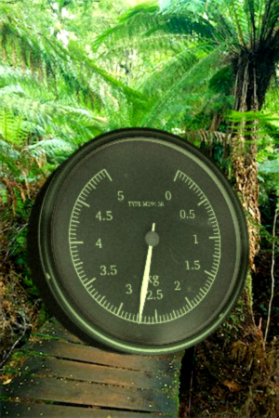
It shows 2.75
